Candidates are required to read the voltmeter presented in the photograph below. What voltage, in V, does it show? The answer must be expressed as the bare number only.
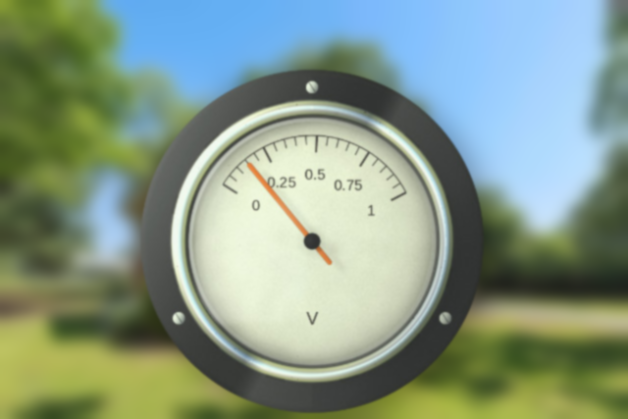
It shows 0.15
